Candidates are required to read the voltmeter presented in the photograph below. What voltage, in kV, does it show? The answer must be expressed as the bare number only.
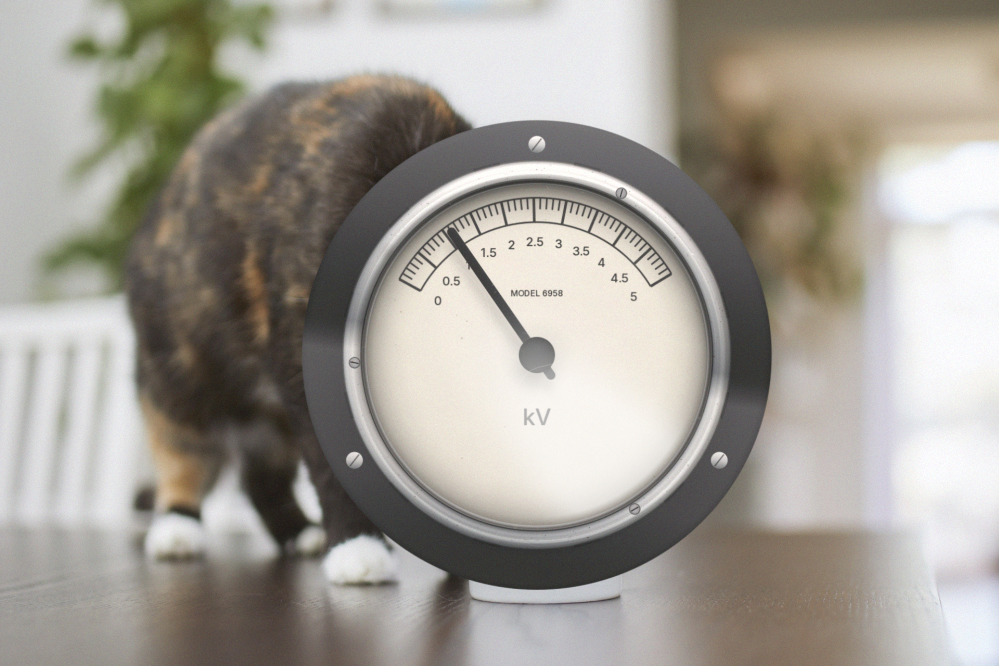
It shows 1.1
